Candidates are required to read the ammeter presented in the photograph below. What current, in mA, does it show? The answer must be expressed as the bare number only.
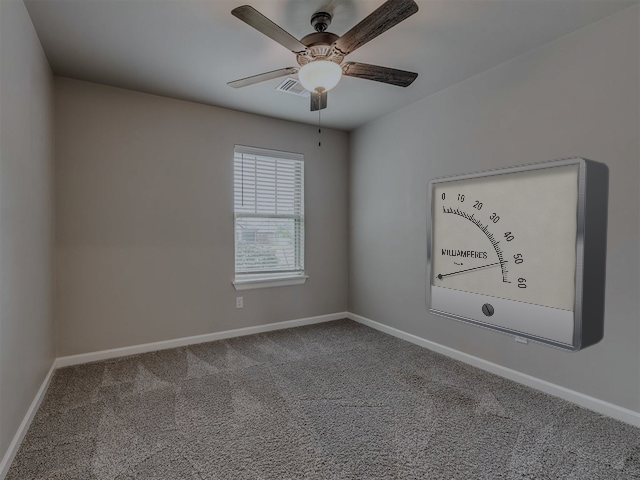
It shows 50
